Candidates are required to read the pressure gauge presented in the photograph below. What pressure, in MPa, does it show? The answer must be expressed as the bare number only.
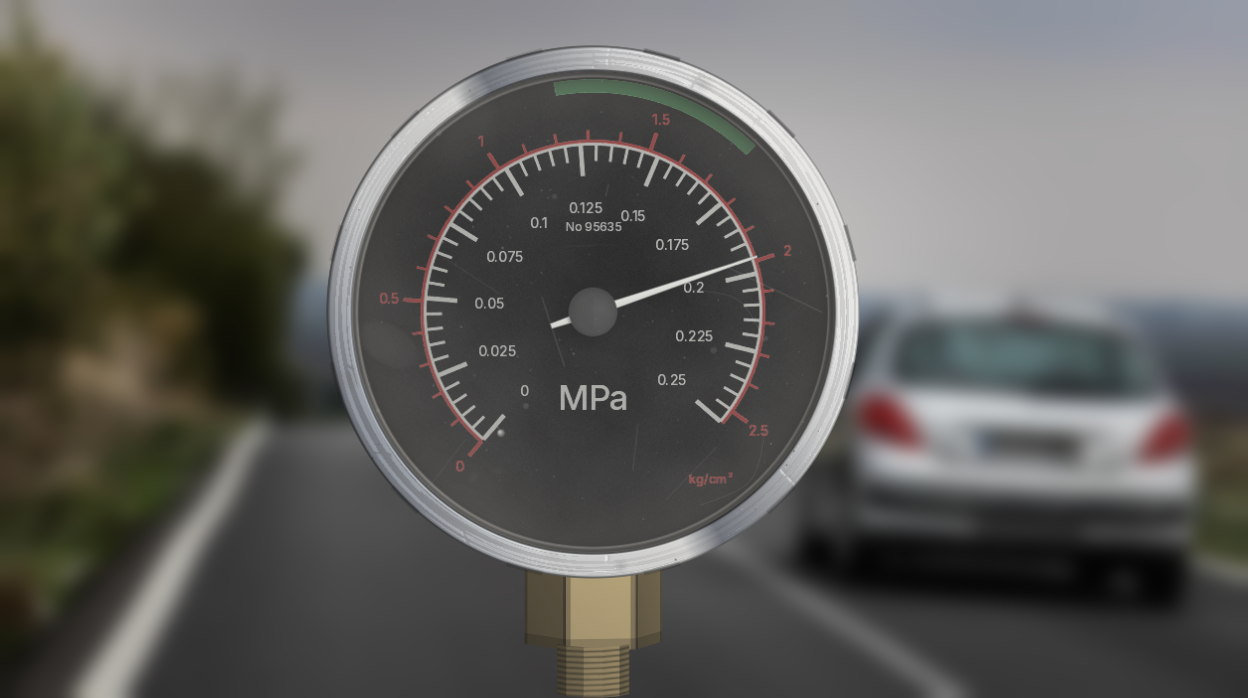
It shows 0.195
